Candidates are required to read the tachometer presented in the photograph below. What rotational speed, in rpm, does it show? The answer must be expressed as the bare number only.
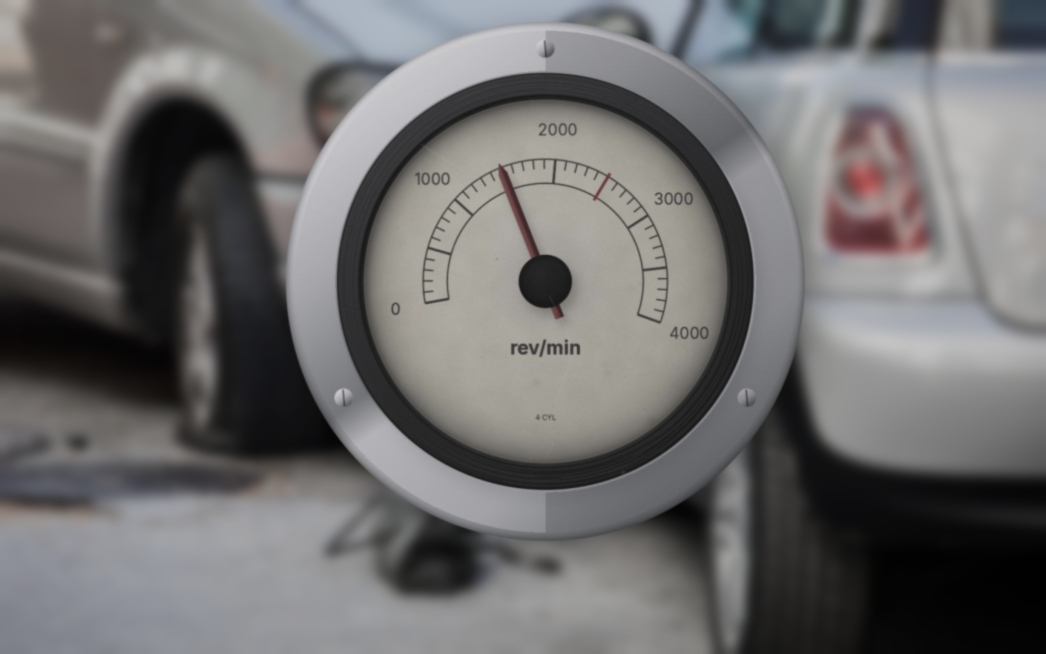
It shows 1500
